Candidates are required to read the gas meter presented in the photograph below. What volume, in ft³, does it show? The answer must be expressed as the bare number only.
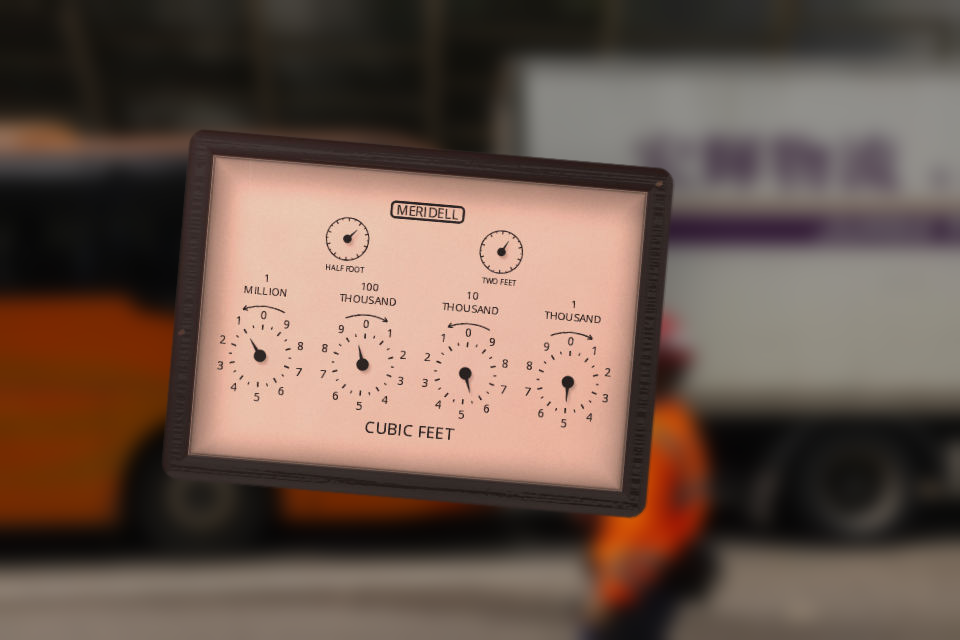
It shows 95500
